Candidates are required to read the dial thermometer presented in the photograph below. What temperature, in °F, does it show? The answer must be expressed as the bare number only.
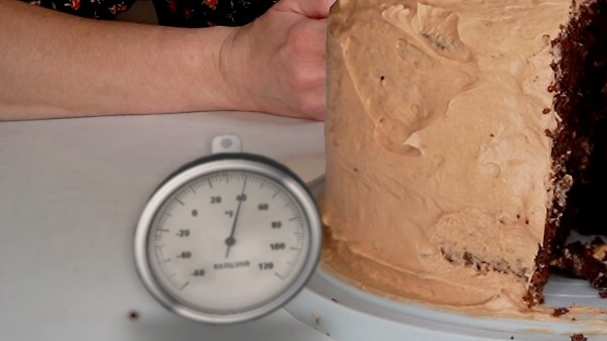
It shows 40
